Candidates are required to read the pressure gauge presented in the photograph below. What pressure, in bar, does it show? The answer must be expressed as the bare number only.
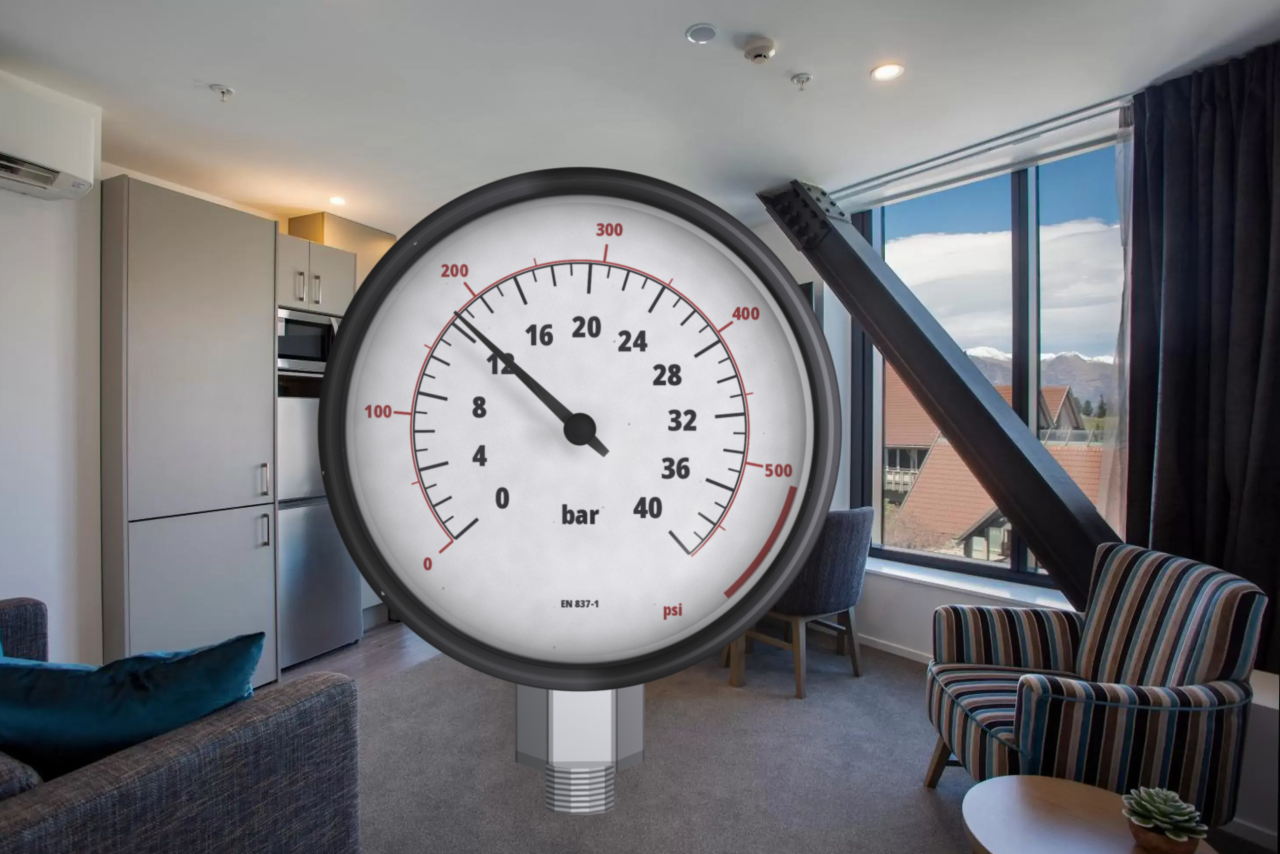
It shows 12.5
